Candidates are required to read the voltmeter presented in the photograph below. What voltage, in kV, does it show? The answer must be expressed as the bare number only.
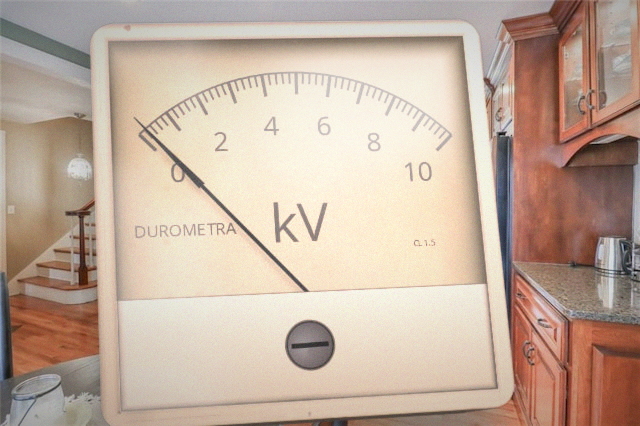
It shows 0.2
